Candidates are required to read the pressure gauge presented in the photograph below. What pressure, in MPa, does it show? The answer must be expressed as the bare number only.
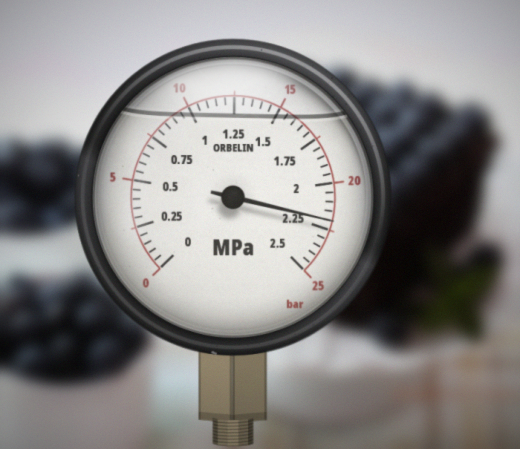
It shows 2.2
